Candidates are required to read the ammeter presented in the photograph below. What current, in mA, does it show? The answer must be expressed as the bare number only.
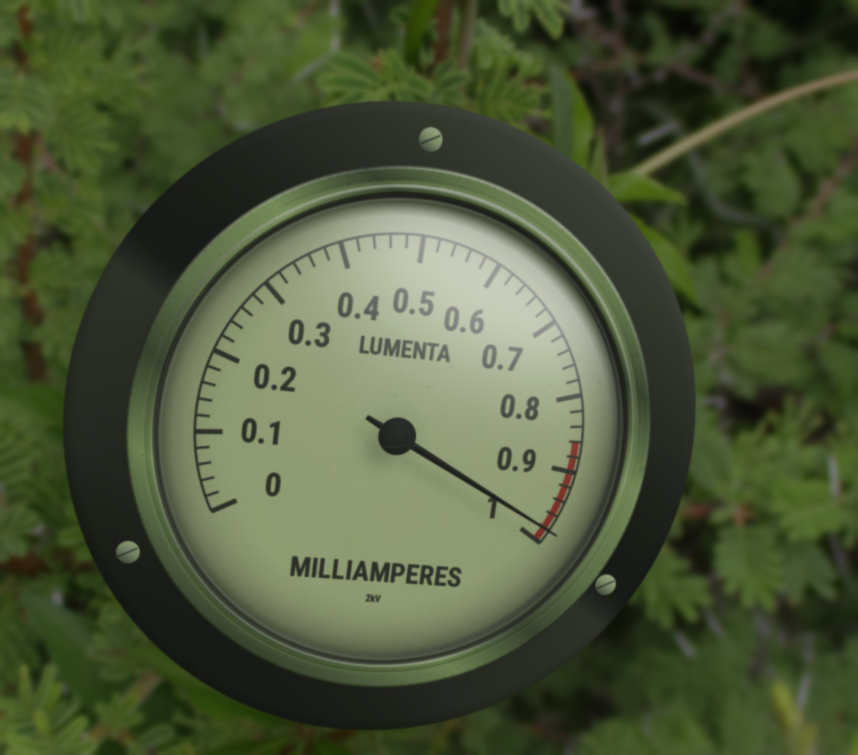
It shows 0.98
